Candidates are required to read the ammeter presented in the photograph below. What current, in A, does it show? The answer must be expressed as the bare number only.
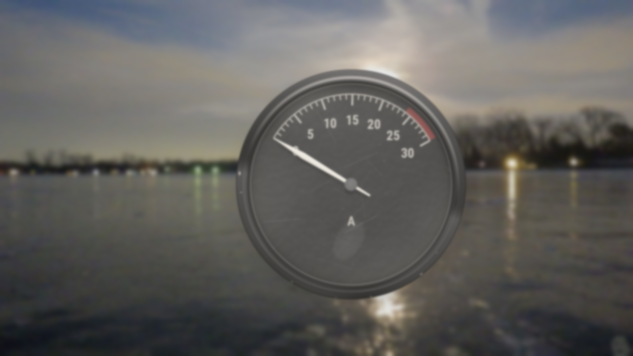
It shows 0
